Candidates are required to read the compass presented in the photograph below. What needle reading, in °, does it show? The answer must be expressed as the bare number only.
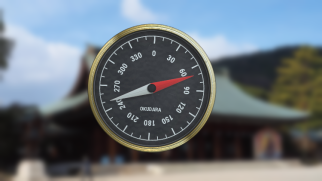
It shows 70
